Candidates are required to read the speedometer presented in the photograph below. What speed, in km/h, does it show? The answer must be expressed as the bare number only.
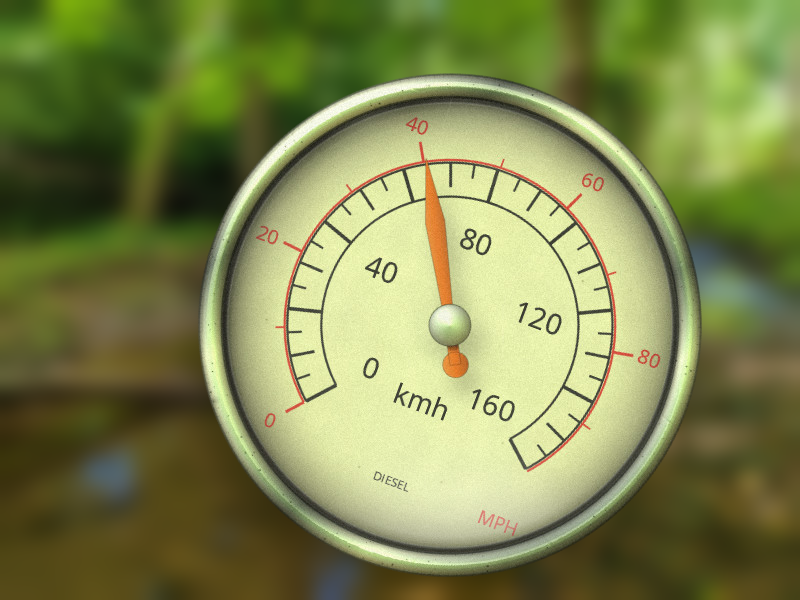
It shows 65
